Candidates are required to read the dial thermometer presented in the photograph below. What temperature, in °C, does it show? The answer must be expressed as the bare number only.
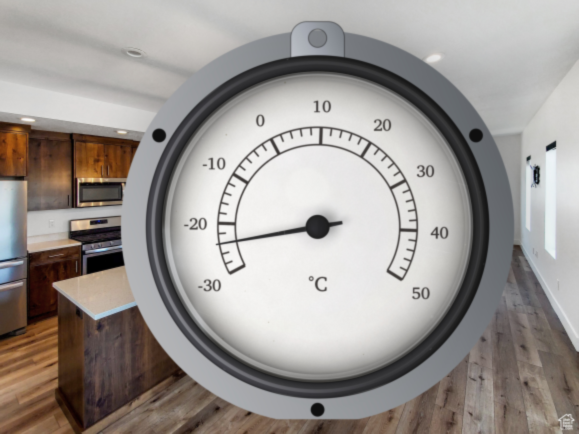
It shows -24
